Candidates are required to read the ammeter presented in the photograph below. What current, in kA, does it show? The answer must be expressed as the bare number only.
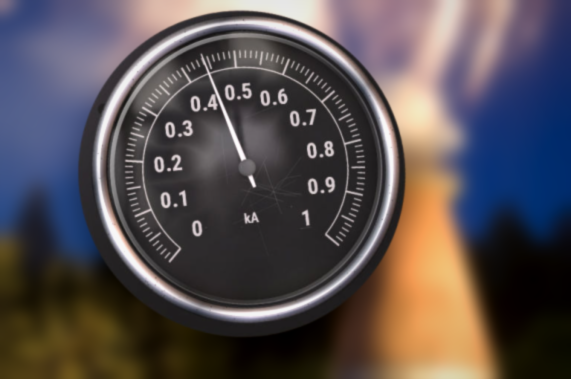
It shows 0.44
